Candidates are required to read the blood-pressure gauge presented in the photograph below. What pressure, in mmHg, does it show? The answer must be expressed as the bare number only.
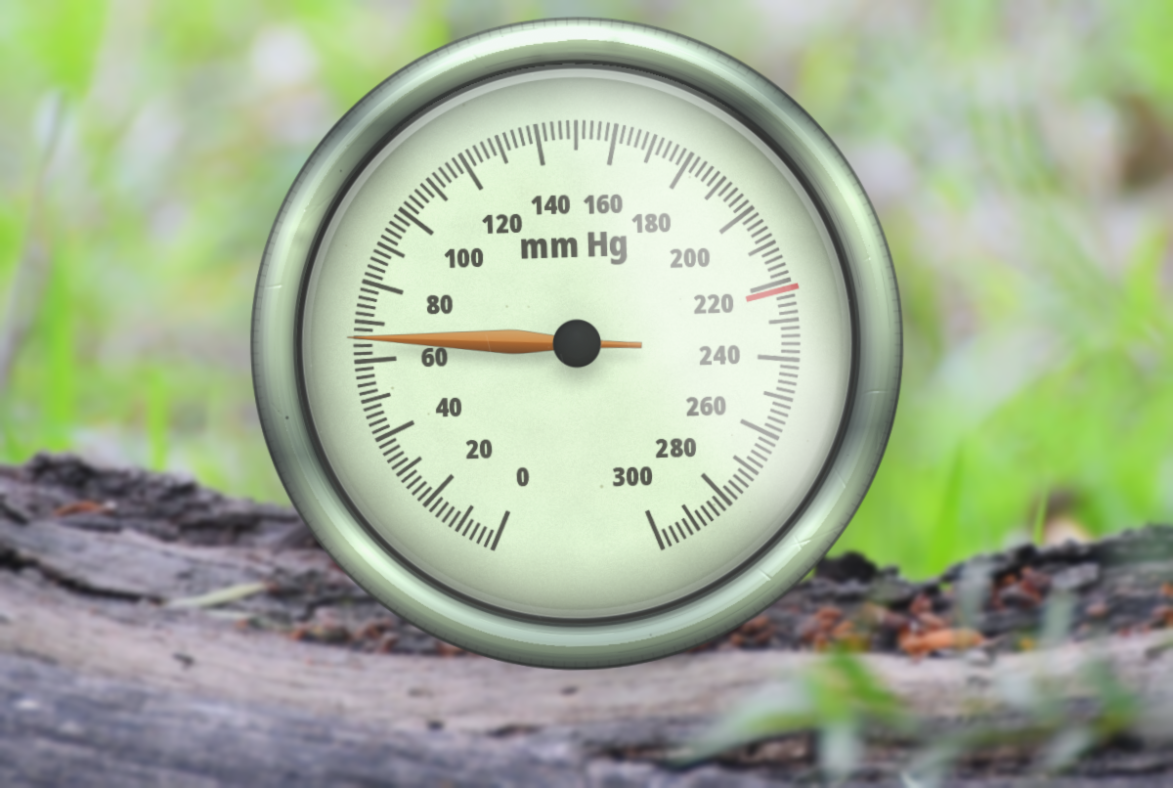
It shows 66
